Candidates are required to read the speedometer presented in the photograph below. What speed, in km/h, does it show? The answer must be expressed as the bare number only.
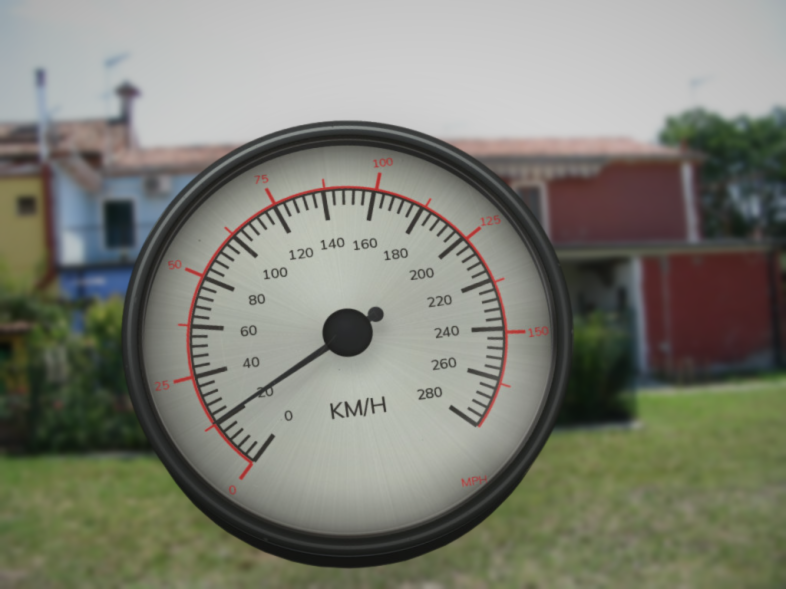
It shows 20
